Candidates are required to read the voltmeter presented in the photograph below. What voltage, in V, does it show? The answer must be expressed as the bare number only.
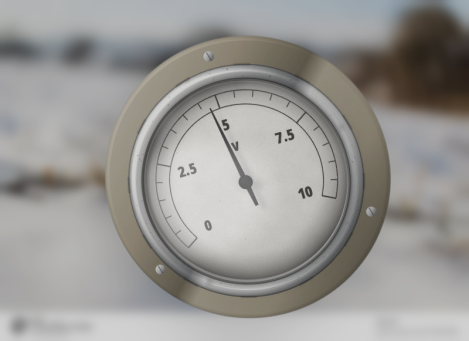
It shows 4.75
